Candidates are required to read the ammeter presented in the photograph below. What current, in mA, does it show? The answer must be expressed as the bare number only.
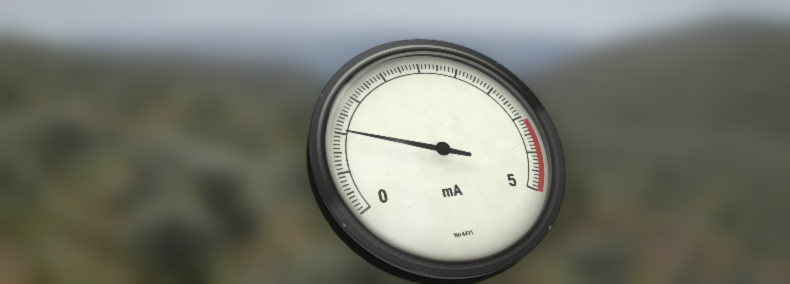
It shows 1
